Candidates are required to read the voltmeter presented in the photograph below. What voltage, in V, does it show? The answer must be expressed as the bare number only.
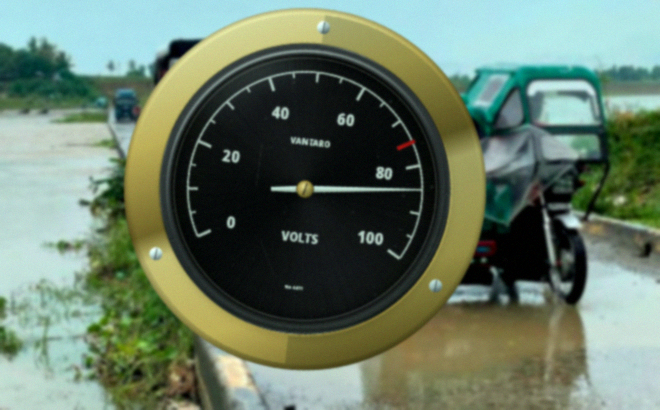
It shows 85
